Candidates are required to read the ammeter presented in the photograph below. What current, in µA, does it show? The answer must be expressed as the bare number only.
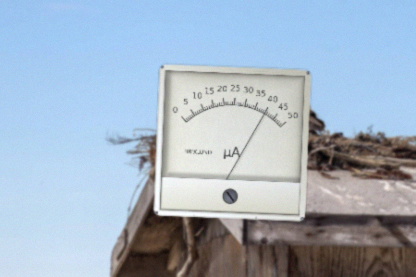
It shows 40
